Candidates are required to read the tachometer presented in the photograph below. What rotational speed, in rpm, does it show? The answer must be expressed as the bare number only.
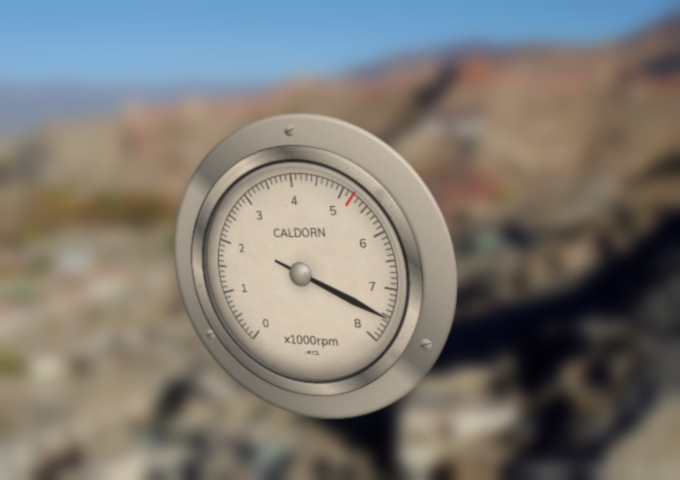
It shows 7500
